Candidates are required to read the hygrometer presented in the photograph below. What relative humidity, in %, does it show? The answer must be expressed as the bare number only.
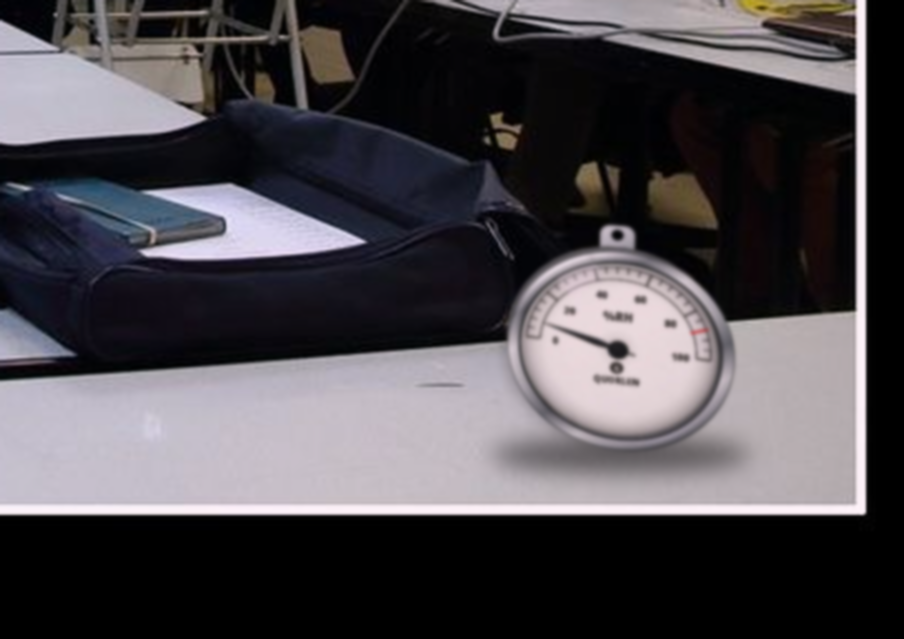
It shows 8
